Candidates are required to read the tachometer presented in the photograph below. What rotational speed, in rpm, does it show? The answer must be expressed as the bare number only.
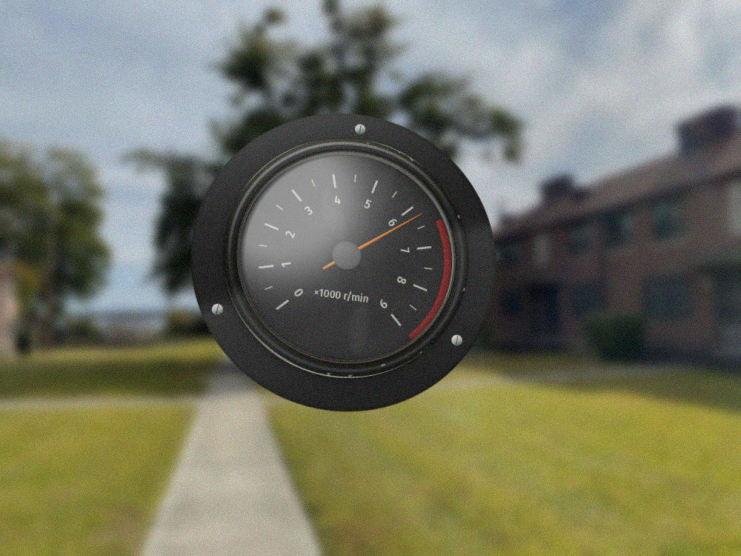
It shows 6250
